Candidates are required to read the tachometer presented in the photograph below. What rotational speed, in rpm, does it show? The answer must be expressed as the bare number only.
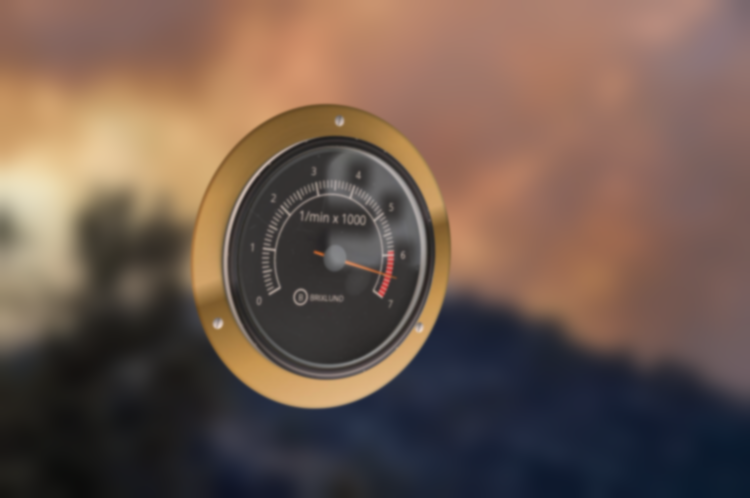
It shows 6500
